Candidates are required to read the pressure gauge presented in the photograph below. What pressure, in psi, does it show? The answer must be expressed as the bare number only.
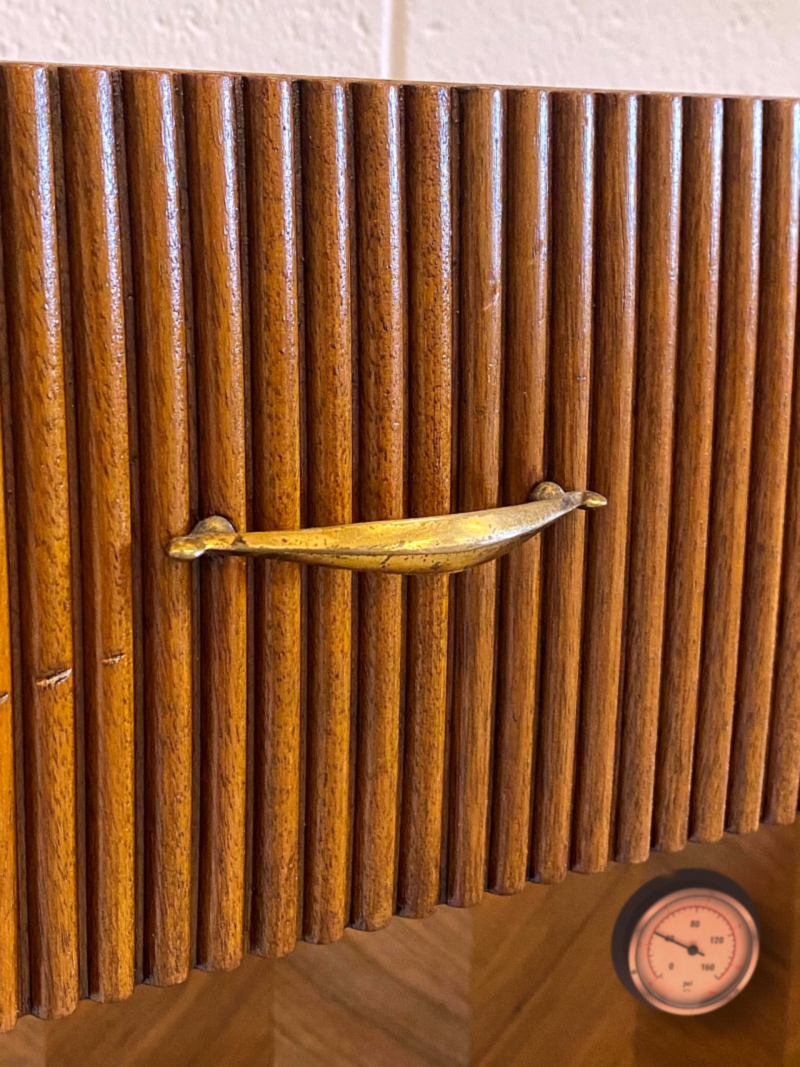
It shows 40
